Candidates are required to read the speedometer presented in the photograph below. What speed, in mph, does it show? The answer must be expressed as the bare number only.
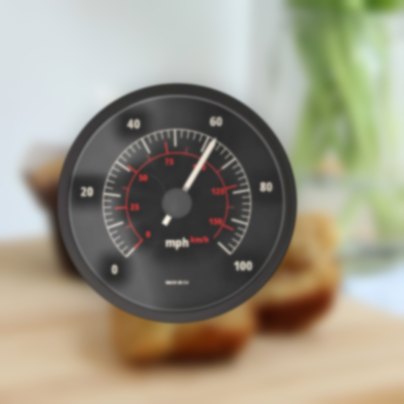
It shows 62
